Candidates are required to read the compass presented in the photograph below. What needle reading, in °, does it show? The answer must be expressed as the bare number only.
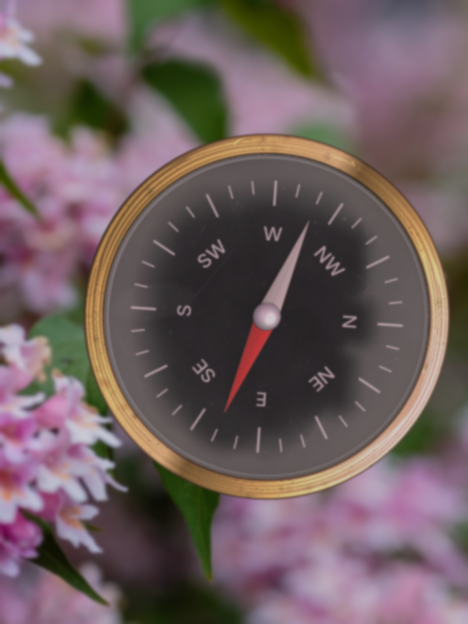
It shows 110
